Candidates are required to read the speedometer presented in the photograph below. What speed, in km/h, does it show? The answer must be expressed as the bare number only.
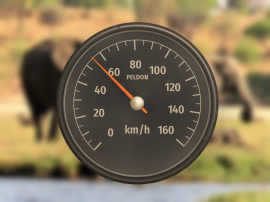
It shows 55
